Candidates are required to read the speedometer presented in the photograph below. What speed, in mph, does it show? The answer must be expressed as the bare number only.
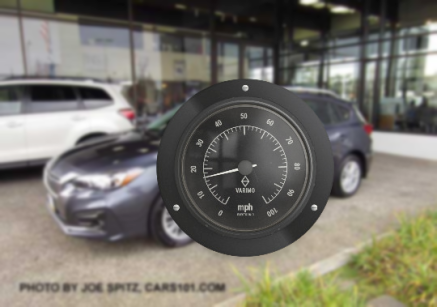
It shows 16
